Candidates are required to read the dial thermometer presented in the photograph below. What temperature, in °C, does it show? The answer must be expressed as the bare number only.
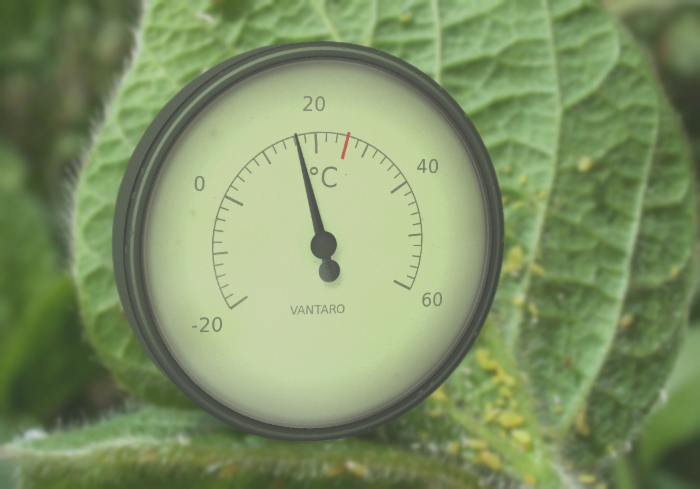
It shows 16
